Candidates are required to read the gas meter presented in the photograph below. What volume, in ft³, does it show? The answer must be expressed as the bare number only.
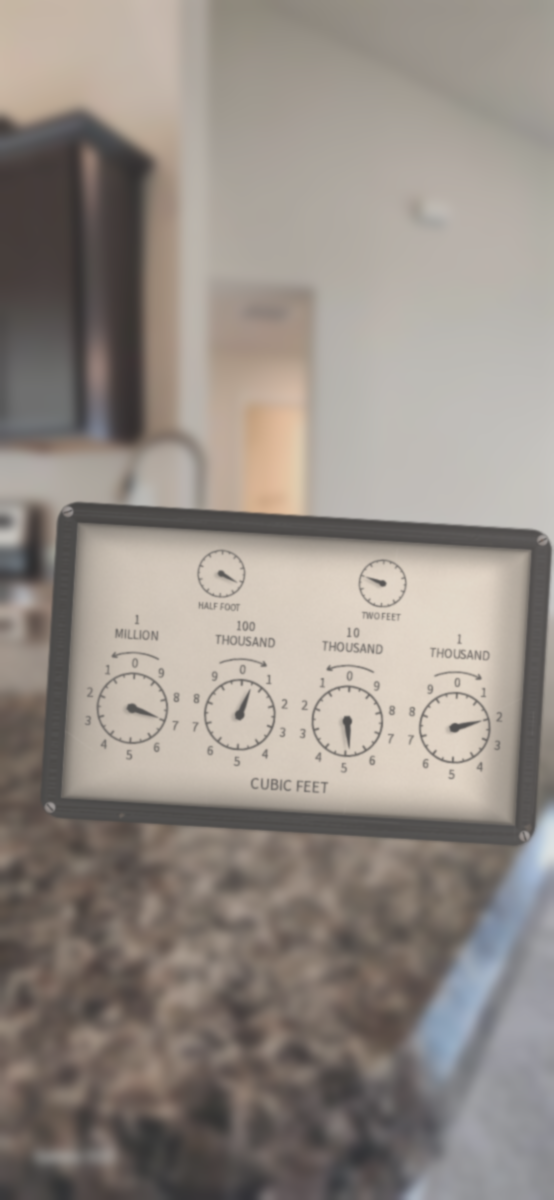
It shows 705200
